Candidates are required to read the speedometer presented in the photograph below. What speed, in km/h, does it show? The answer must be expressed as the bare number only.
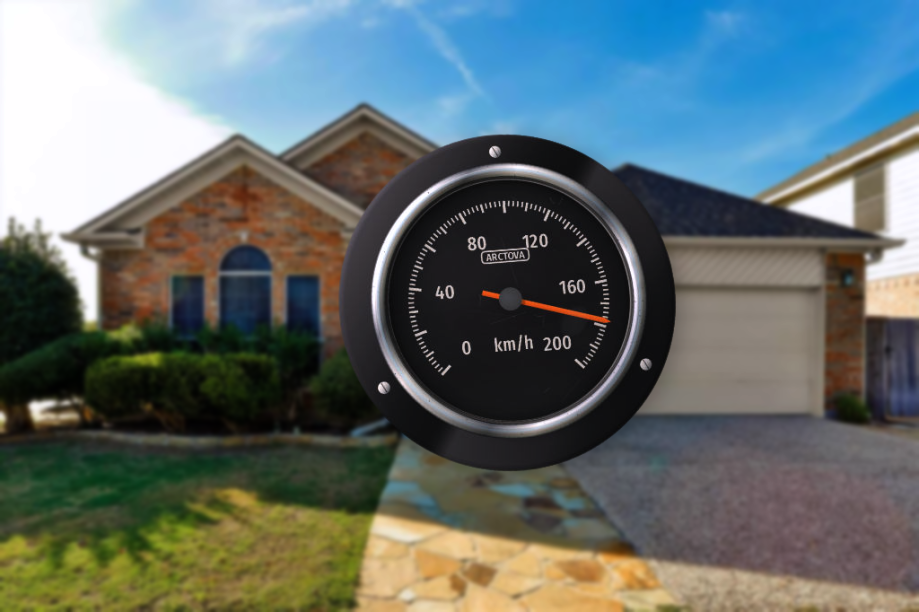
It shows 178
